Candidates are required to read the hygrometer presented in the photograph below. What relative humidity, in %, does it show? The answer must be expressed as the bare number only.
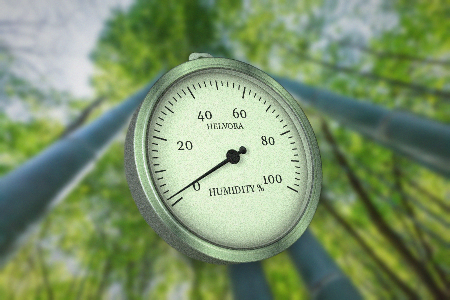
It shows 2
